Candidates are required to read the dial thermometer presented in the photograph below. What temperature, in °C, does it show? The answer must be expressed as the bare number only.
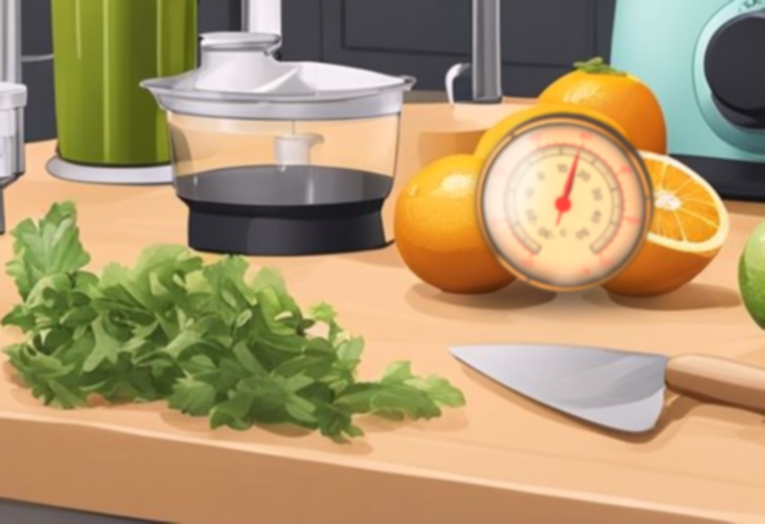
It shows 15
